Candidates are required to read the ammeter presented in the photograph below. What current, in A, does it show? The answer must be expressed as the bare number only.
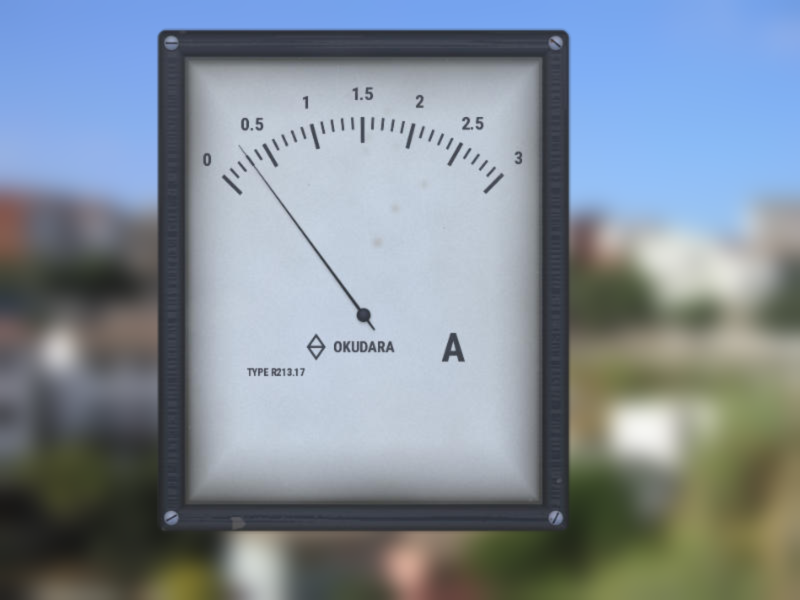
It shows 0.3
